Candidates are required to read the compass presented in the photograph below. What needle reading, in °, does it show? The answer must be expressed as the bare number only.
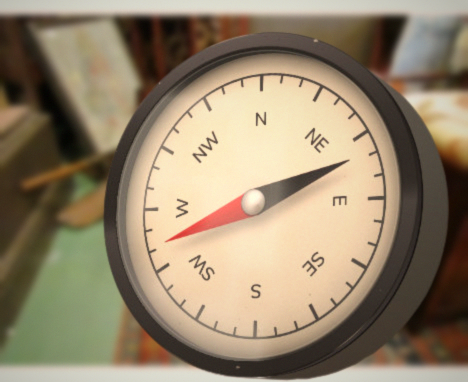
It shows 250
